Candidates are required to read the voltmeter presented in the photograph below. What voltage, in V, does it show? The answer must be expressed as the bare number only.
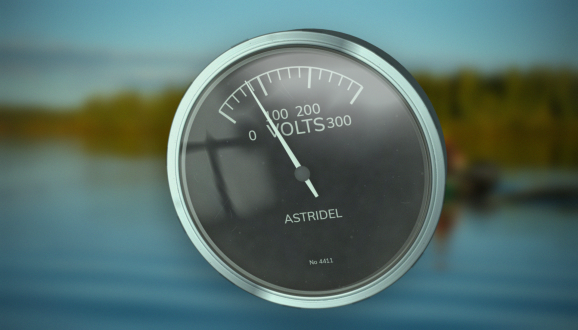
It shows 80
